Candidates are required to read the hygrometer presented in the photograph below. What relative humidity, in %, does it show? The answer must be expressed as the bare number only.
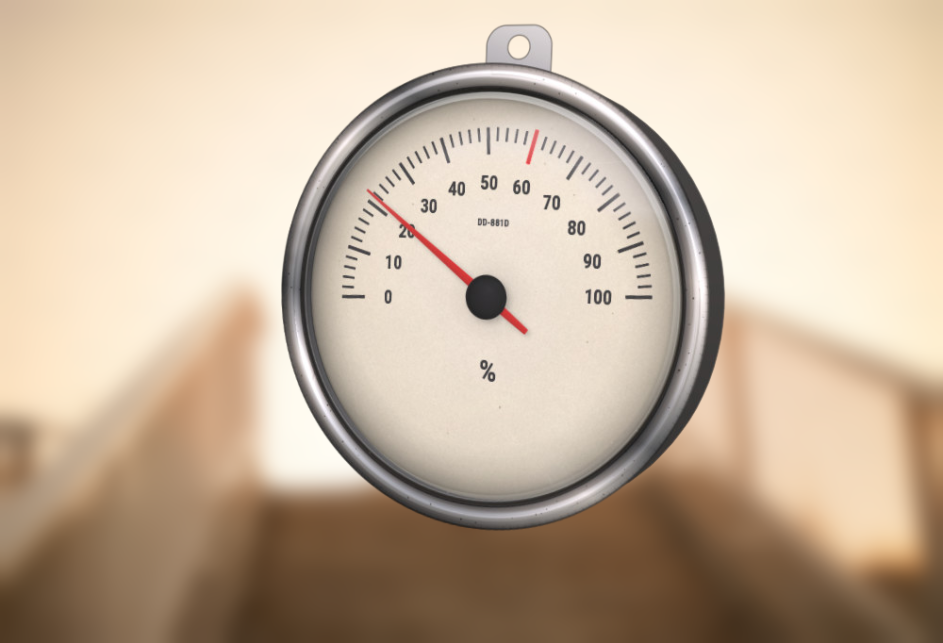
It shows 22
